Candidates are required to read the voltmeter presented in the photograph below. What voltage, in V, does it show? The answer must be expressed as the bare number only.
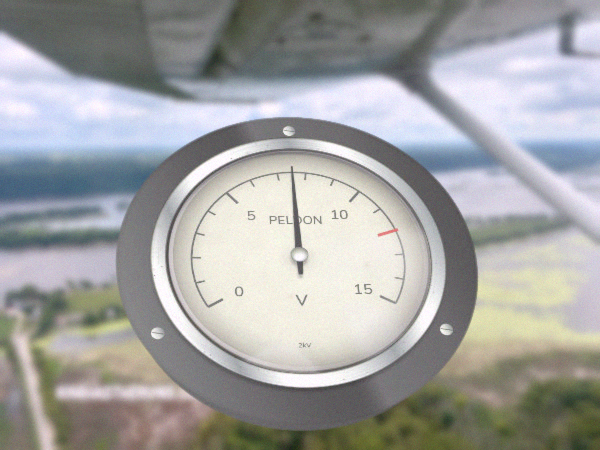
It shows 7.5
